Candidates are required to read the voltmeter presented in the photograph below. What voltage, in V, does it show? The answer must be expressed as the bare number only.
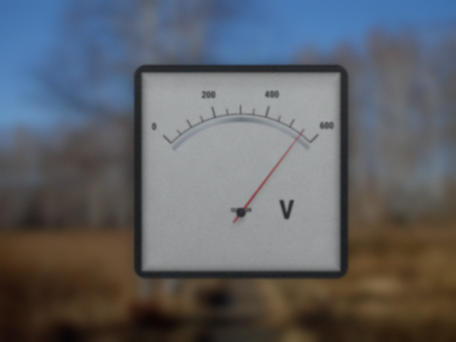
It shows 550
